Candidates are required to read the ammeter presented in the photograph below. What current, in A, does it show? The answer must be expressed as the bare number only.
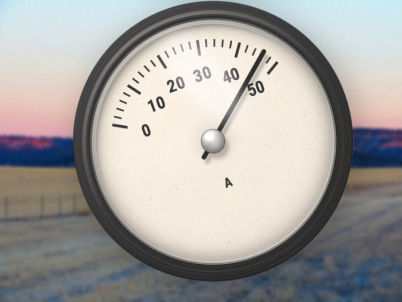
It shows 46
